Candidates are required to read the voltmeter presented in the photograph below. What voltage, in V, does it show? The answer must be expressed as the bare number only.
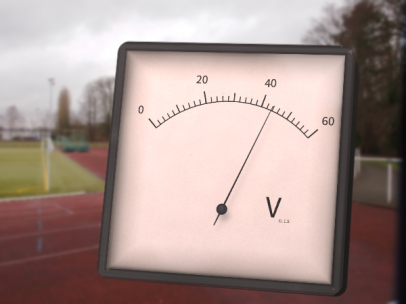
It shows 44
